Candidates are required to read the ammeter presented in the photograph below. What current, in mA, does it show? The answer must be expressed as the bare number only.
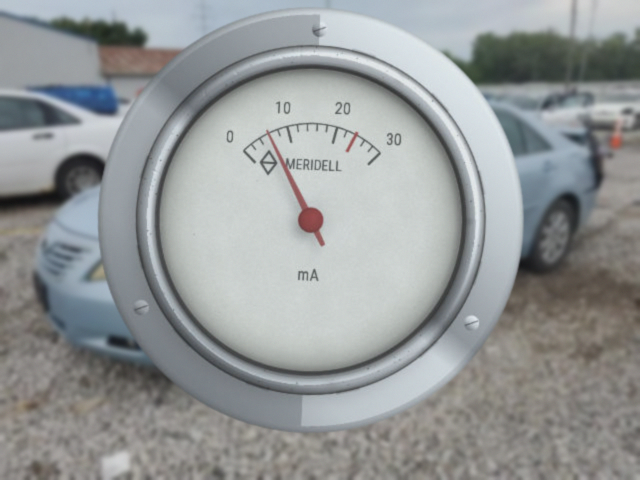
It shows 6
